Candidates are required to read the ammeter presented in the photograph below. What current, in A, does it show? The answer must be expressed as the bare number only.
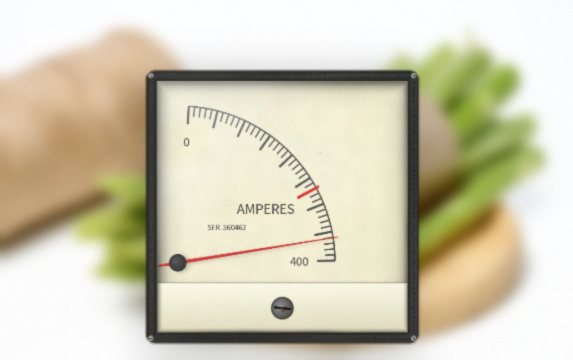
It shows 360
